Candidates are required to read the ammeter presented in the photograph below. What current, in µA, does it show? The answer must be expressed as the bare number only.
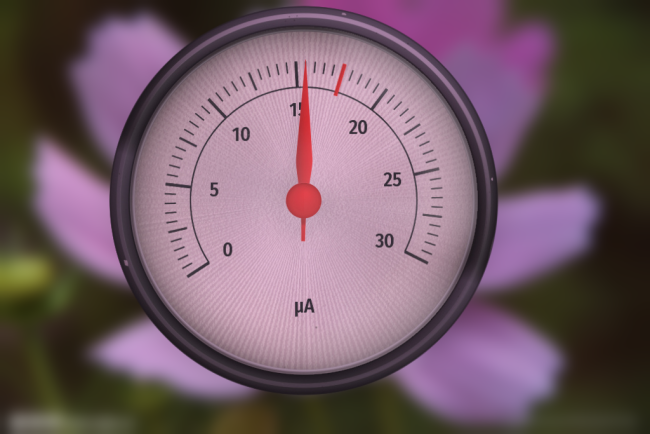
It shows 15.5
